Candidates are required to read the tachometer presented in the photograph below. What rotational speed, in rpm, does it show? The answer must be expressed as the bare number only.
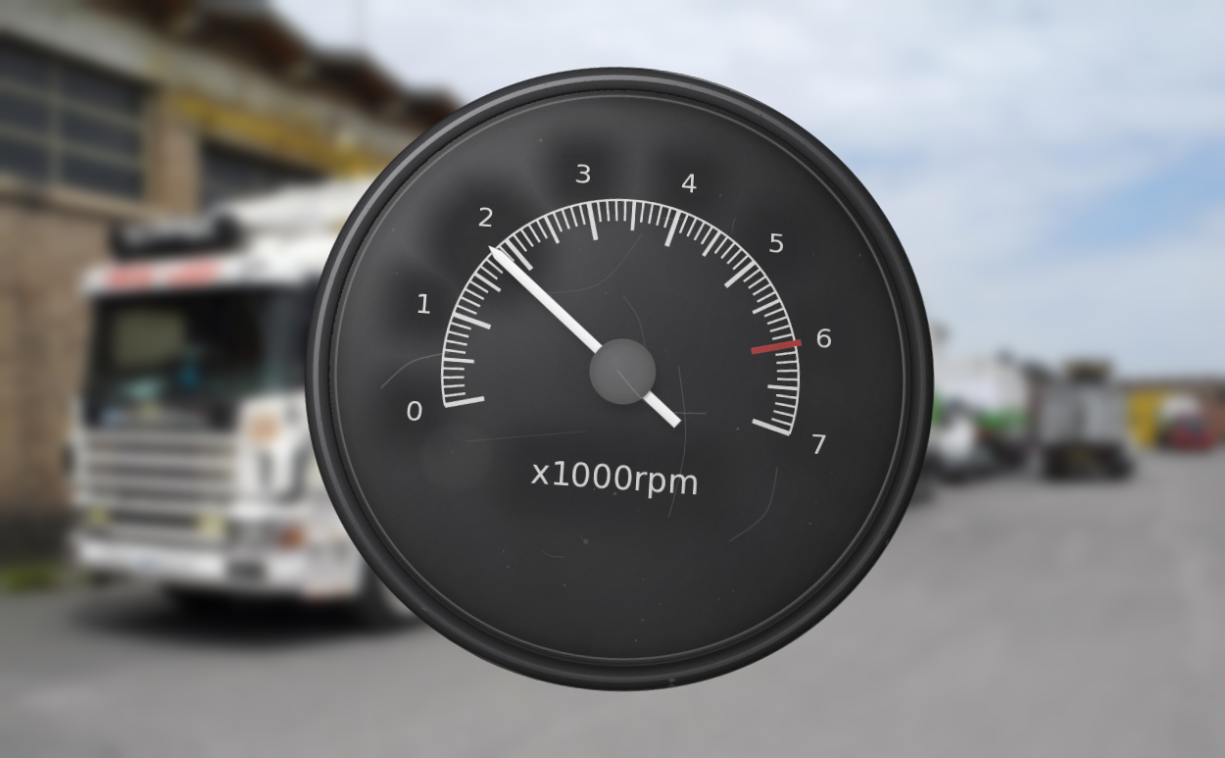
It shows 1800
